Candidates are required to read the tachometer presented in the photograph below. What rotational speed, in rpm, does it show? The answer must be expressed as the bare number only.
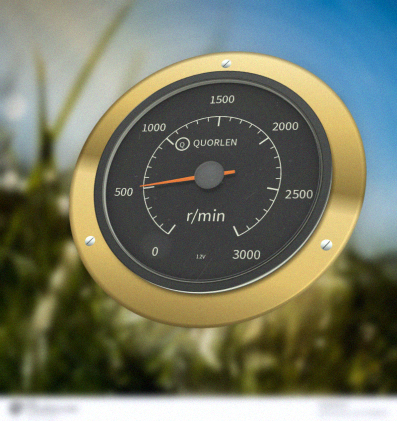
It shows 500
